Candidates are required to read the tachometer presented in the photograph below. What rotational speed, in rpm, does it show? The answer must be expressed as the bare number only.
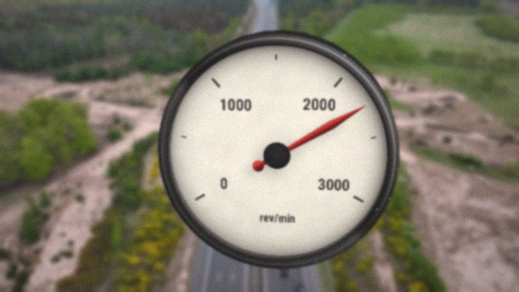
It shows 2250
